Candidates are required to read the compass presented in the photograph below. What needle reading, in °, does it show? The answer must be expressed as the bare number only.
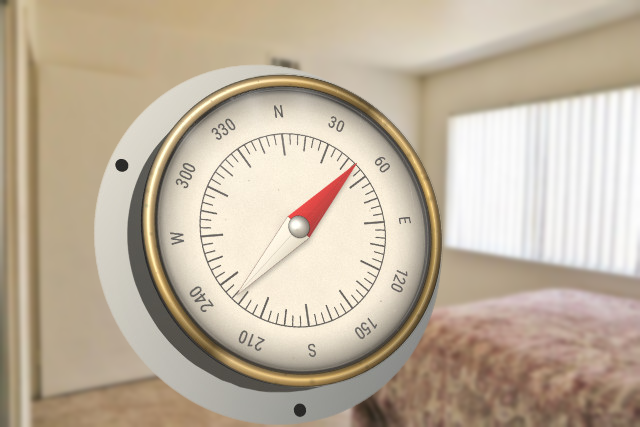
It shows 50
